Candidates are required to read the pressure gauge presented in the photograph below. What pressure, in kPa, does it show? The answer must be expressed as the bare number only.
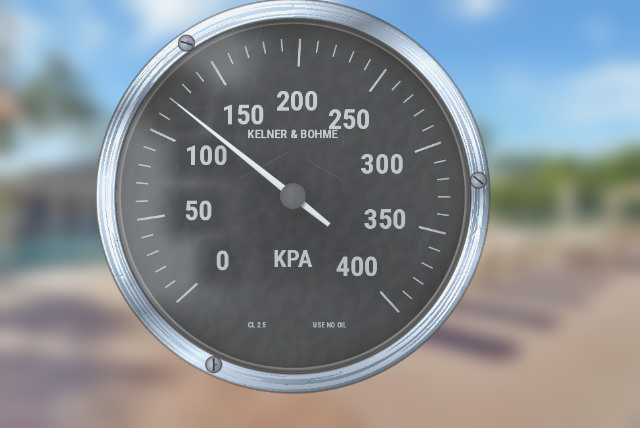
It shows 120
